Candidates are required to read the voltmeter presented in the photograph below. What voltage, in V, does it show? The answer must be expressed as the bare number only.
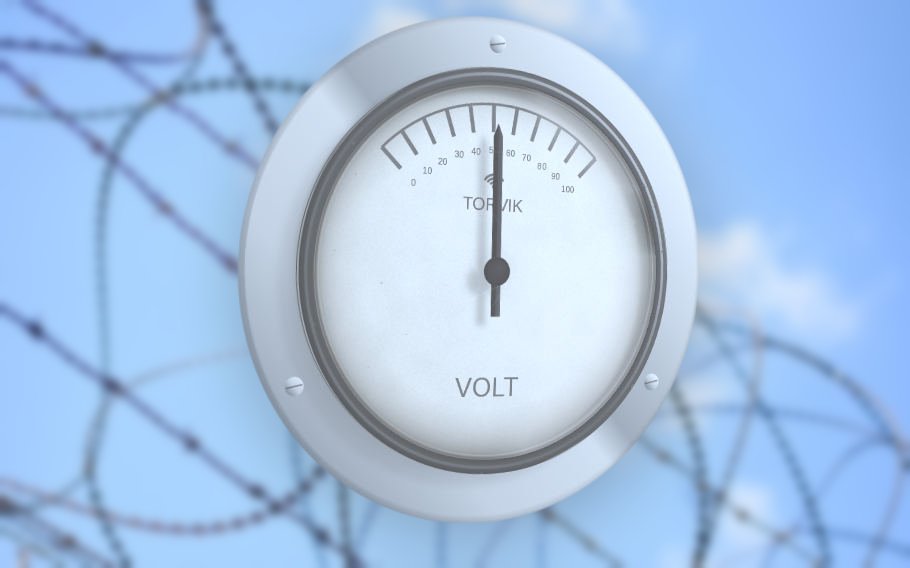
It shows 50
